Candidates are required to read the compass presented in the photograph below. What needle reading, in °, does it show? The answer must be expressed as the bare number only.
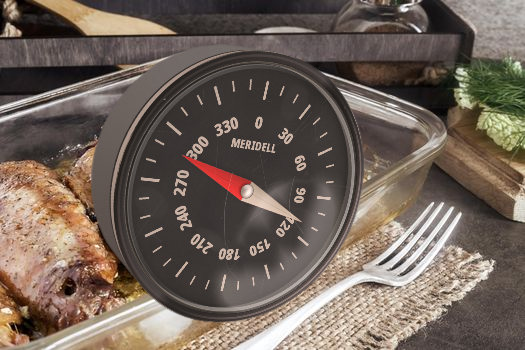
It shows 290
